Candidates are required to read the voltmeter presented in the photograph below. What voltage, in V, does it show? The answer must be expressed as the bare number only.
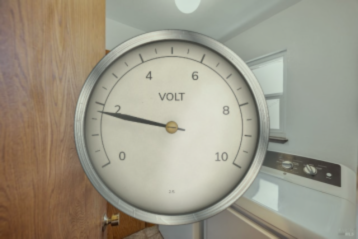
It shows 1.75
